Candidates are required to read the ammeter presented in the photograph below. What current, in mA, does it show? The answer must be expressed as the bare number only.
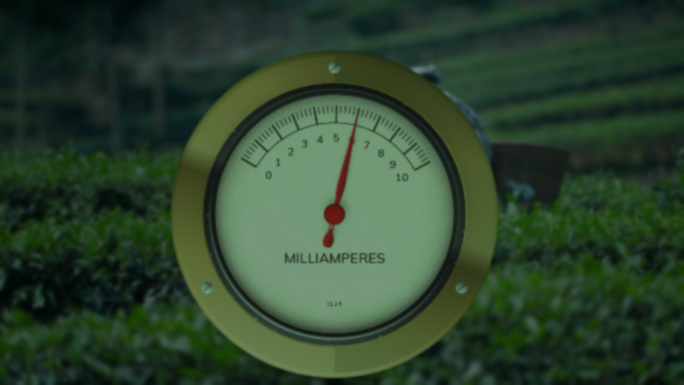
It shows 6
